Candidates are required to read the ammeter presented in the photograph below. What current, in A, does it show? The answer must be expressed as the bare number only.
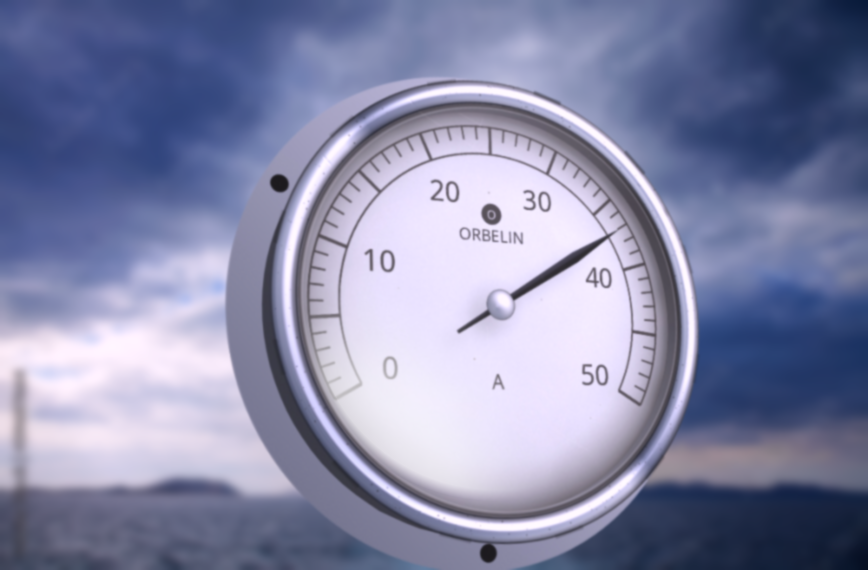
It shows 37
